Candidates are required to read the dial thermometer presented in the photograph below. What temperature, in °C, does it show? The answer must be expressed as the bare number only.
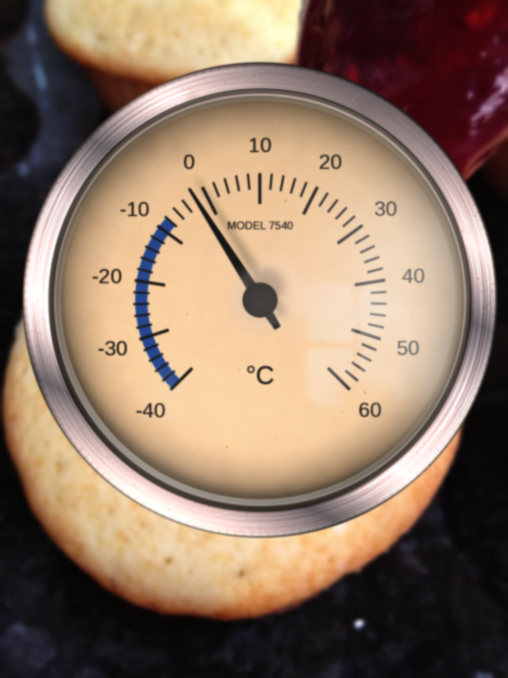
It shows -2
